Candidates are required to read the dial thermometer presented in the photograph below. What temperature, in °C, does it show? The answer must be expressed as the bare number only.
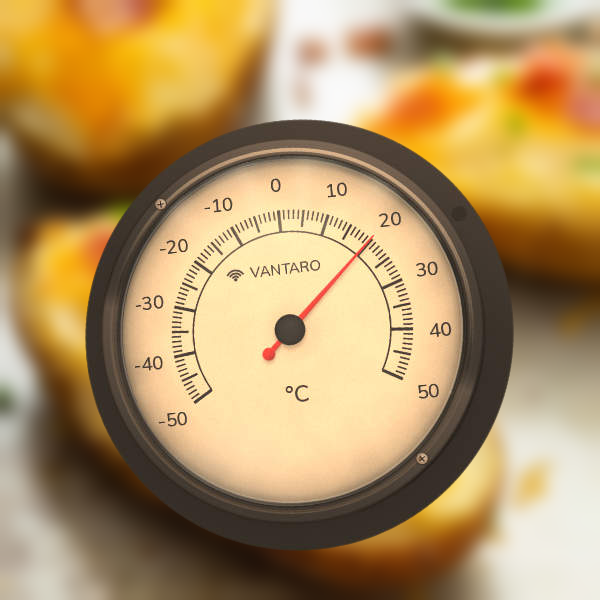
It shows 20
